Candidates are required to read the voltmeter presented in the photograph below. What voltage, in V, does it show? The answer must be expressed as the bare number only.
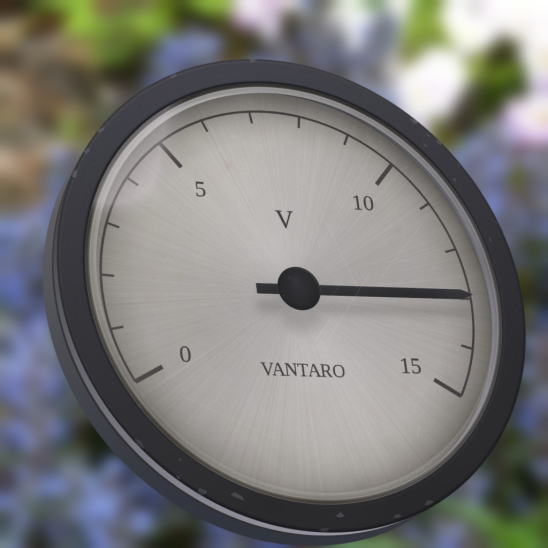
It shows 13
